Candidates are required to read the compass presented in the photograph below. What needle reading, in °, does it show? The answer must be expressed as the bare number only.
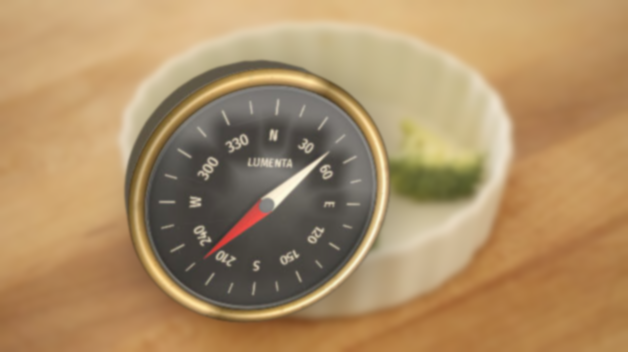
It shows 225
